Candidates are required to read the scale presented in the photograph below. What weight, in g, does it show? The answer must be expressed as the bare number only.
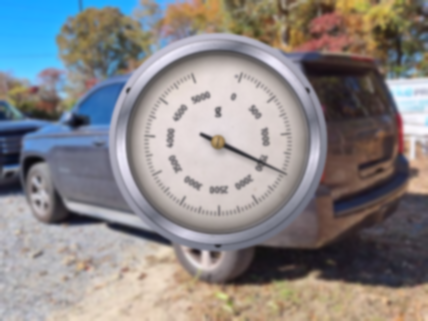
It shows 1500
